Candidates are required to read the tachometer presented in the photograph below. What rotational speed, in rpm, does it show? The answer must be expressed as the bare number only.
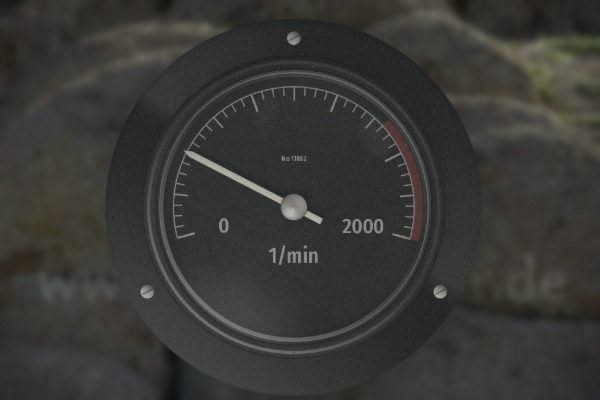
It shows 400
